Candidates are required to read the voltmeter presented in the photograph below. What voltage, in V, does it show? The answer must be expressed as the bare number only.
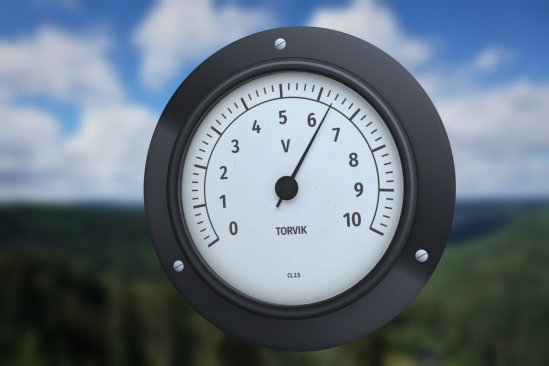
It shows 6.4
